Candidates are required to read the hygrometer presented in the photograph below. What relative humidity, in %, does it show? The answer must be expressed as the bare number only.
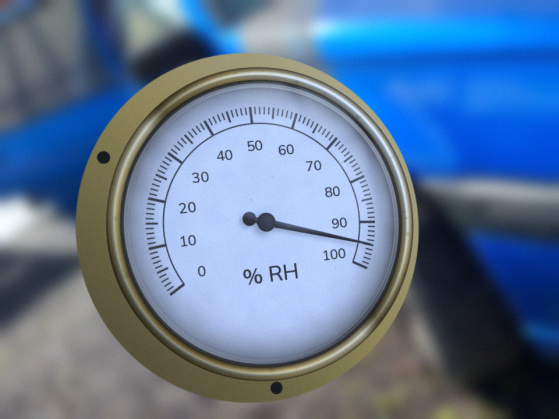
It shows 95
